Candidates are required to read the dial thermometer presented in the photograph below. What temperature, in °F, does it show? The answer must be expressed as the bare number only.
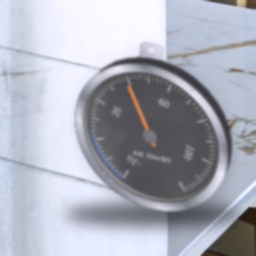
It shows 40
